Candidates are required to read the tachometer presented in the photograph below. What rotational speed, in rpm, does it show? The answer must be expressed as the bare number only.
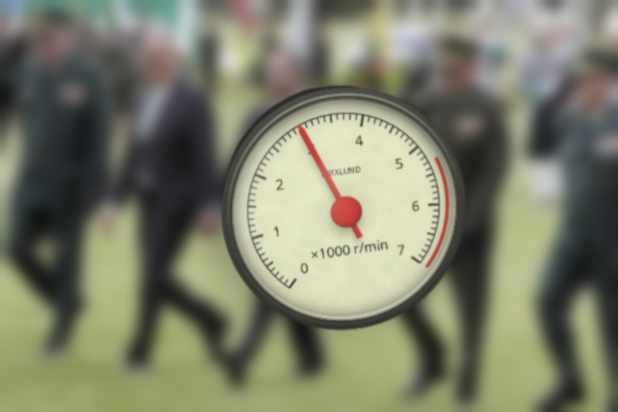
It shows 3000
